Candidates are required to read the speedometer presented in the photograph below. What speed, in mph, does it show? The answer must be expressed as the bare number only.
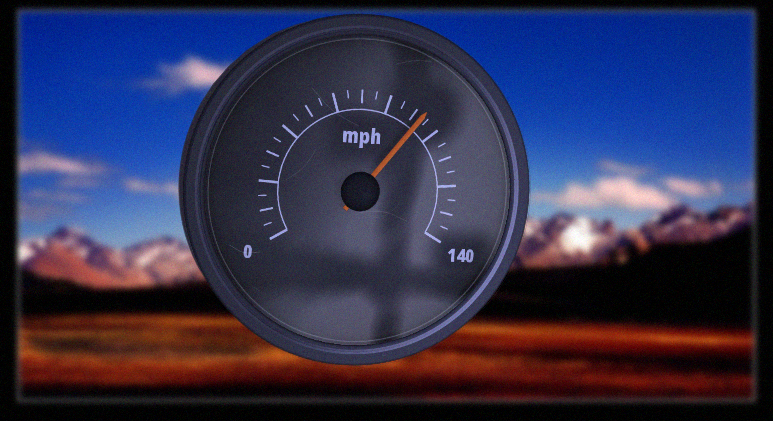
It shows 92.5
